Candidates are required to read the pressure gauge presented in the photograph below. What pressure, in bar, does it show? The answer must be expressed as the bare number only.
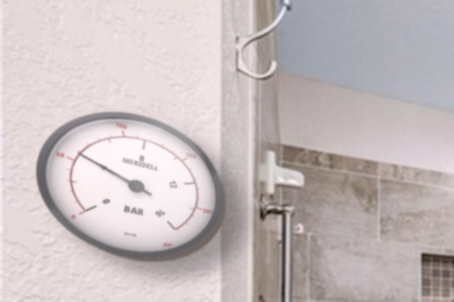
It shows 4
